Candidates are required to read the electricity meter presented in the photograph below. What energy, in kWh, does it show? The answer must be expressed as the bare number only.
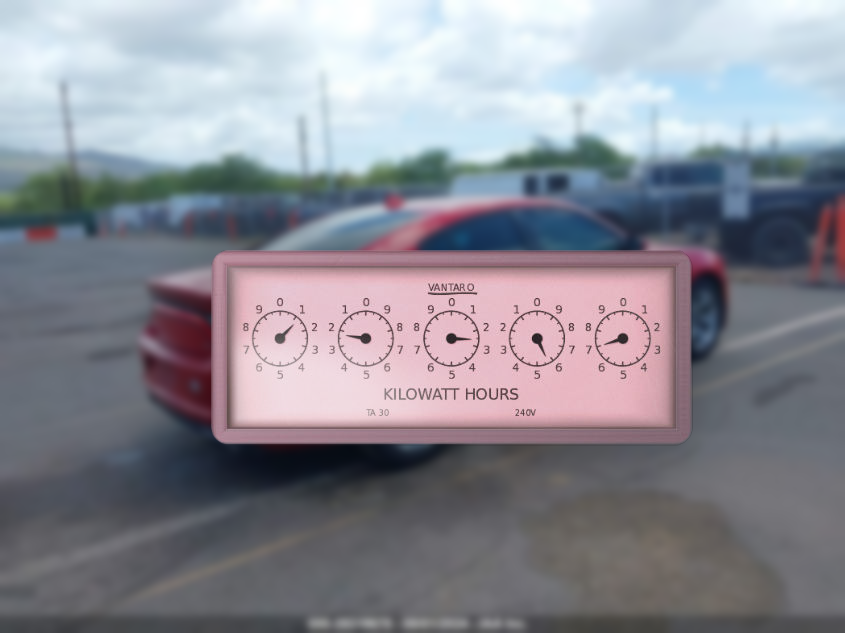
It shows 12257
